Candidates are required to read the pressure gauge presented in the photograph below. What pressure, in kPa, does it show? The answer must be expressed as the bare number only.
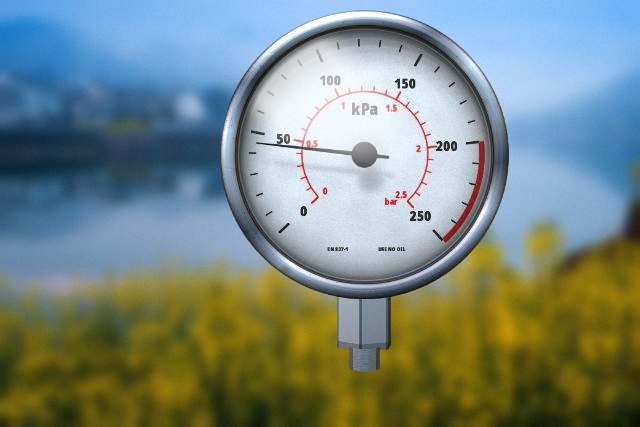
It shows 45
